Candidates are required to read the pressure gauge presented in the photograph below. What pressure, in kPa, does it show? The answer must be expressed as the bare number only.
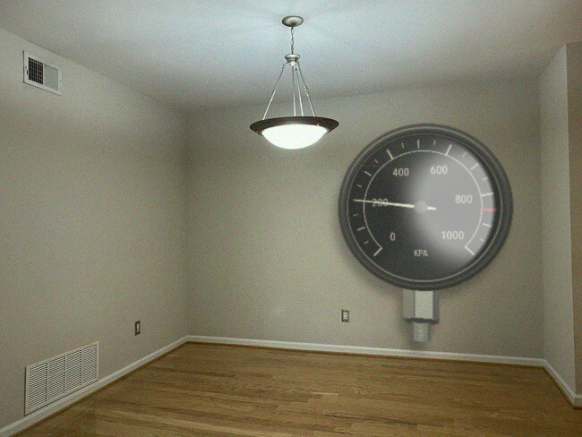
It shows 200
